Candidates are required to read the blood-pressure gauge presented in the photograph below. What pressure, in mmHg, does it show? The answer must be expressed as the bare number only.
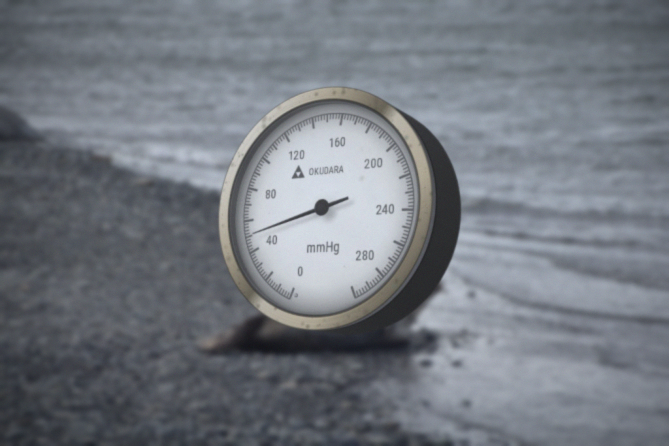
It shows 50
